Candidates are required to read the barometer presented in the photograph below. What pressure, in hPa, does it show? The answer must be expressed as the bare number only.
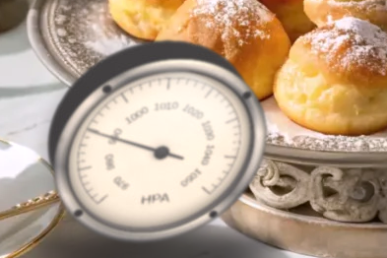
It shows 990
